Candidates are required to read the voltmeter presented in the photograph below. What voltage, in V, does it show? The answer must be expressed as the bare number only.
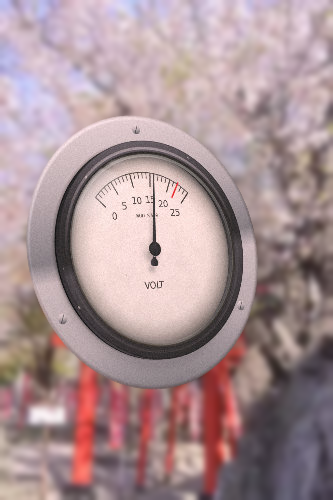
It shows 15
